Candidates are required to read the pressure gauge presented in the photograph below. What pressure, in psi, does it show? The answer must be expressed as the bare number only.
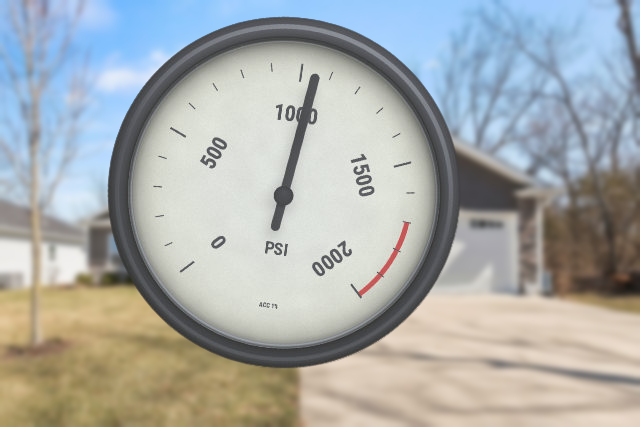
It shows 1050
